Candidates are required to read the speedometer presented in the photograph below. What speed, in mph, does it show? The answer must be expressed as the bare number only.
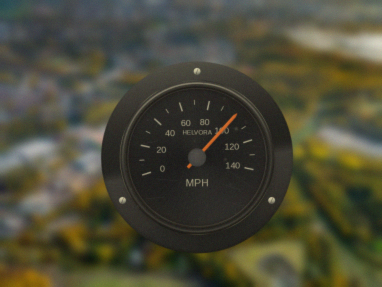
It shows 100
